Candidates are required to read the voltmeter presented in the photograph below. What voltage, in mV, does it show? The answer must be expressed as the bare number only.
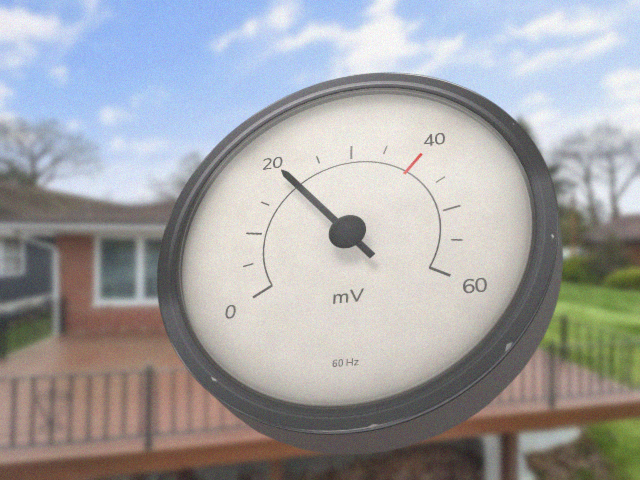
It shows 20
